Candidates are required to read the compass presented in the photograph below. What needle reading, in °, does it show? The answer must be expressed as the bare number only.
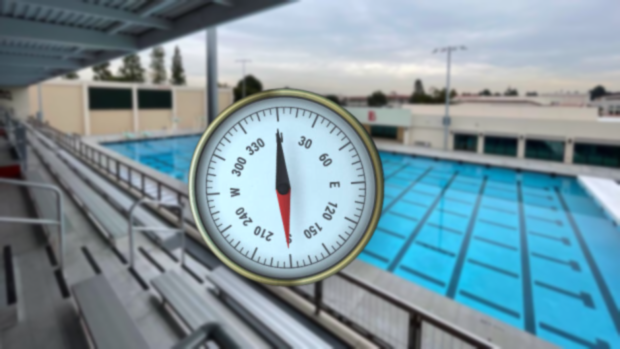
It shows 180
